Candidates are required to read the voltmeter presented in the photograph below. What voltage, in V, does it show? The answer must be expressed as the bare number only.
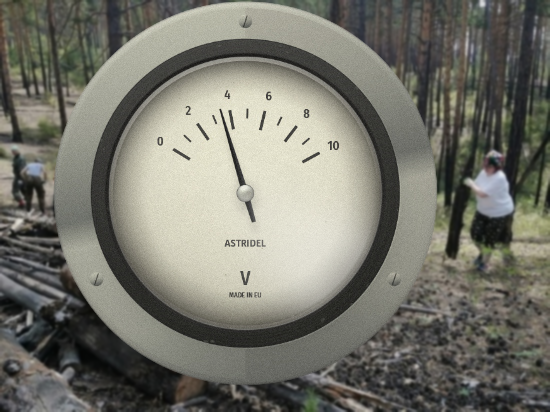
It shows 3.5
